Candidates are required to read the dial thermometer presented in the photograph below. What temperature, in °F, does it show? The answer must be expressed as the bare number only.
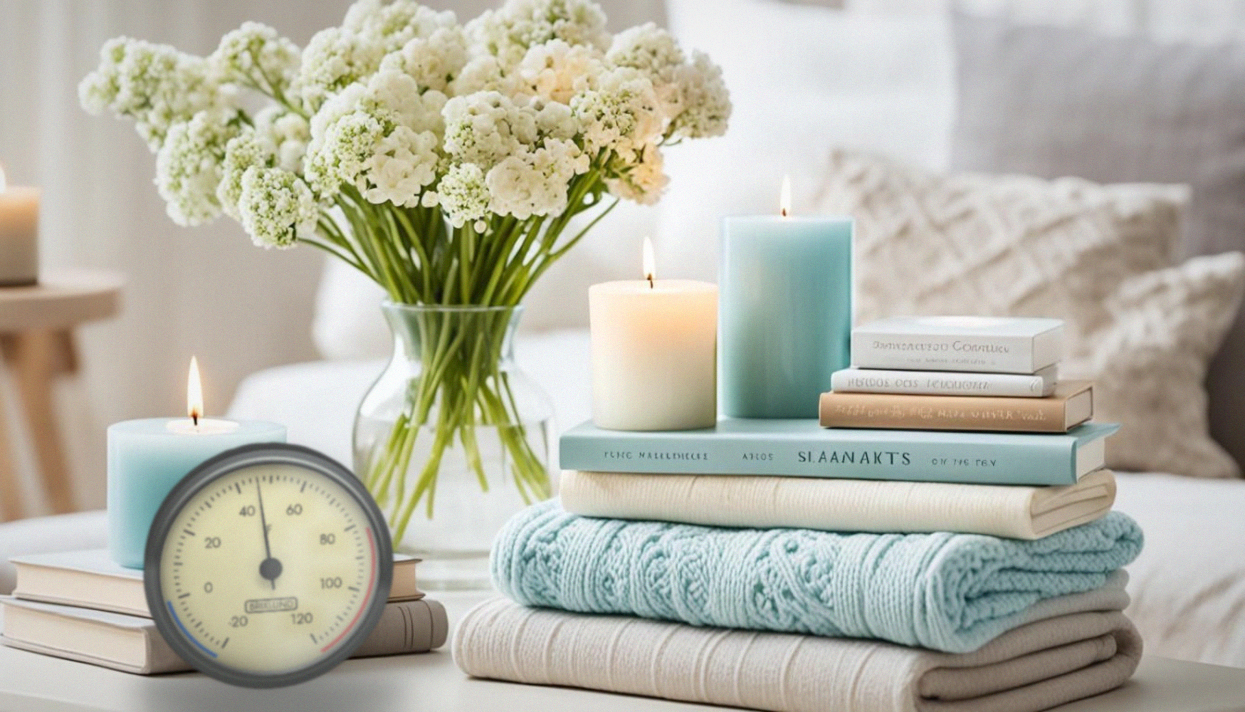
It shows 46
